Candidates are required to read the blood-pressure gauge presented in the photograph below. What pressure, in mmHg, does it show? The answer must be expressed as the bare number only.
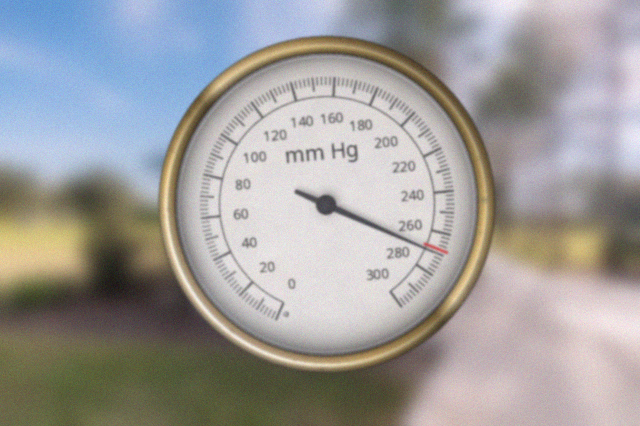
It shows 270
